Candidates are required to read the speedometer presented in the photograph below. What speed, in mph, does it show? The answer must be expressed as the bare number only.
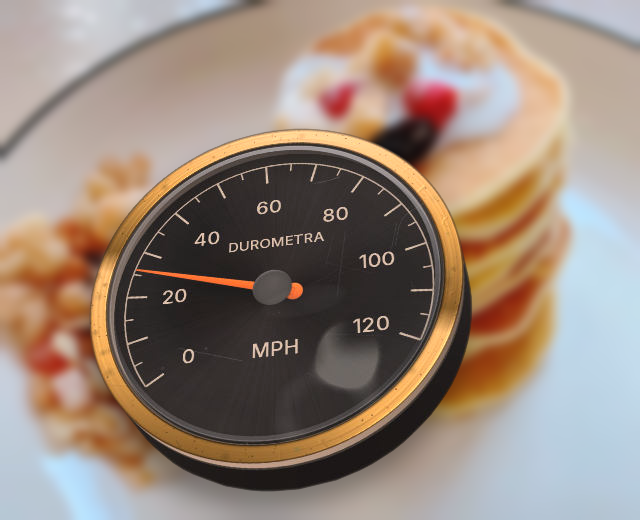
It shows 25
